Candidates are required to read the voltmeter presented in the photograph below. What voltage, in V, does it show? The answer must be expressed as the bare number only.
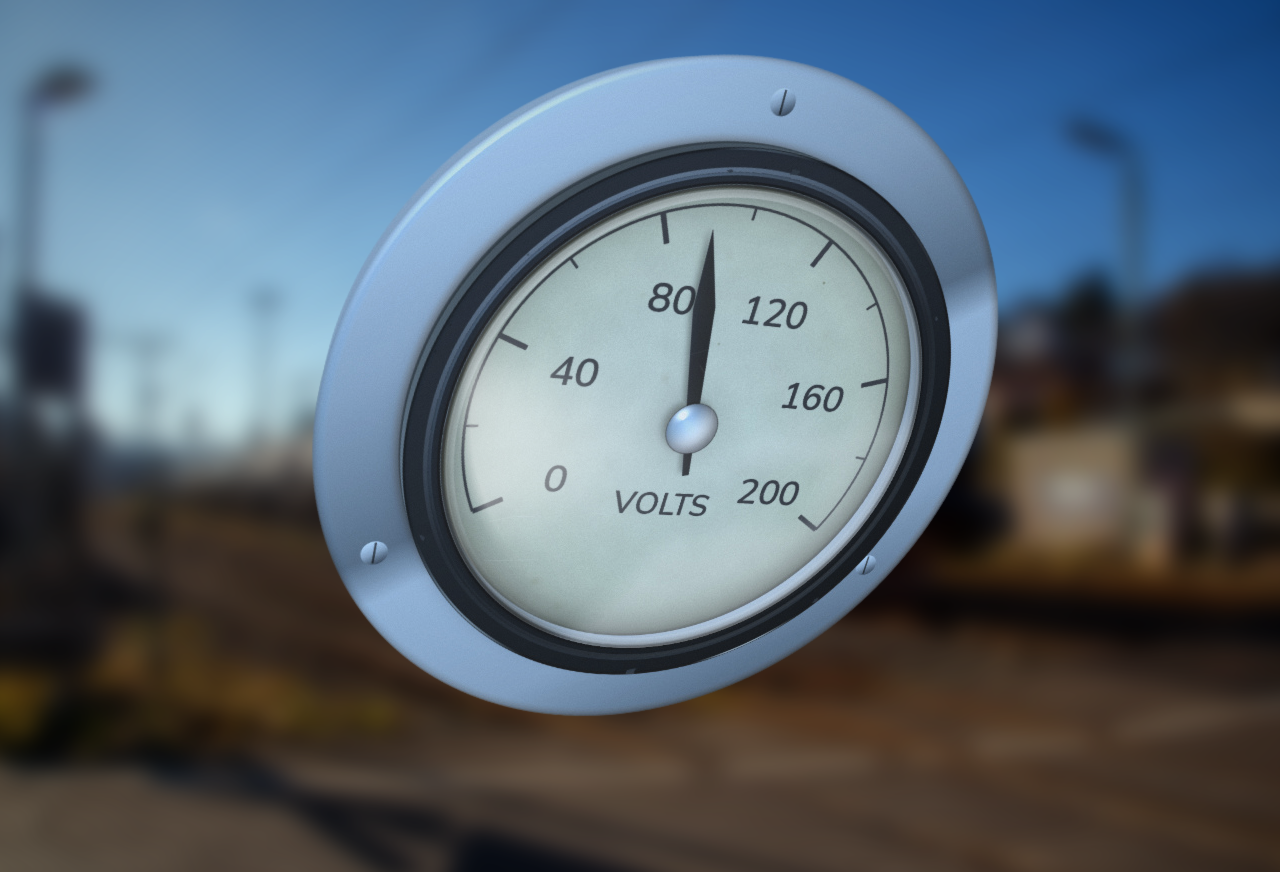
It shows 90
